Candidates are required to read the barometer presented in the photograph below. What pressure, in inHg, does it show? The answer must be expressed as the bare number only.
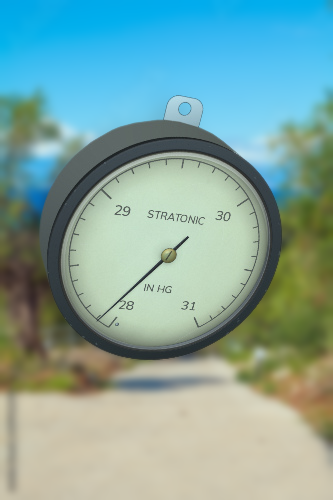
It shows 28.1
